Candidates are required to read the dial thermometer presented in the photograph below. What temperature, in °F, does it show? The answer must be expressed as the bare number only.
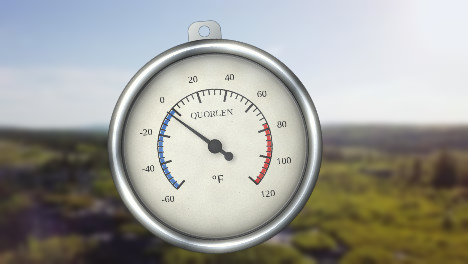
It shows -4
